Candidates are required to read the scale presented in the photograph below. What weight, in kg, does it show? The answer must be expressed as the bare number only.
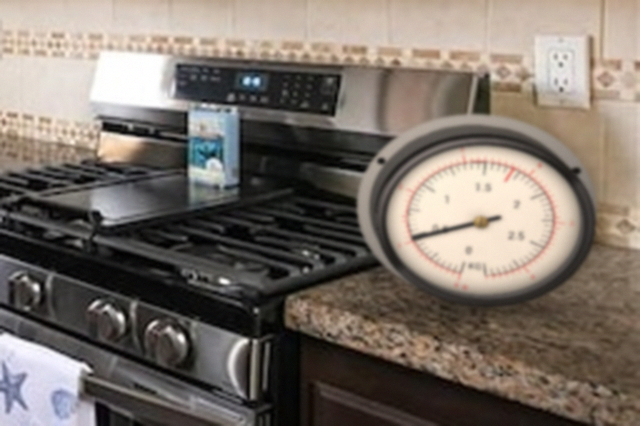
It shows 0.5
